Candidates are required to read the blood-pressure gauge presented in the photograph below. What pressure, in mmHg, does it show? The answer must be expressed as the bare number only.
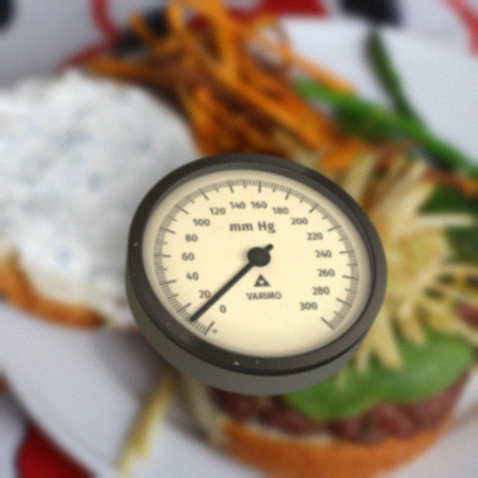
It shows 10
